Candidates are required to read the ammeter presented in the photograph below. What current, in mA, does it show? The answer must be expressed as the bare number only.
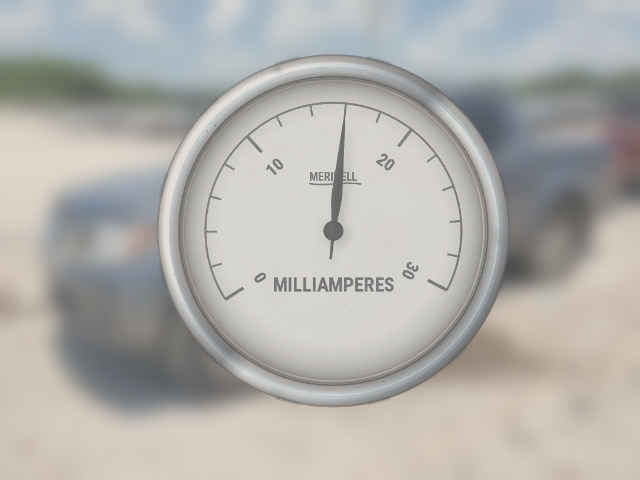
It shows 16
